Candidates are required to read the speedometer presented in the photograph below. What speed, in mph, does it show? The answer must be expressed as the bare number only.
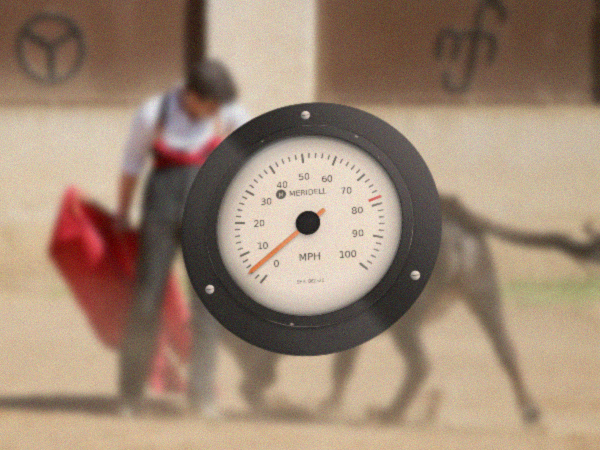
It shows 4
